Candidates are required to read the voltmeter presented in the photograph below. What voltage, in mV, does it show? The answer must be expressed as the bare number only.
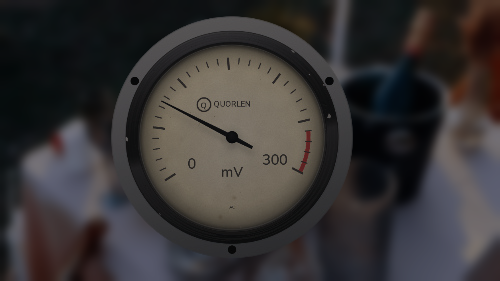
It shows 75
